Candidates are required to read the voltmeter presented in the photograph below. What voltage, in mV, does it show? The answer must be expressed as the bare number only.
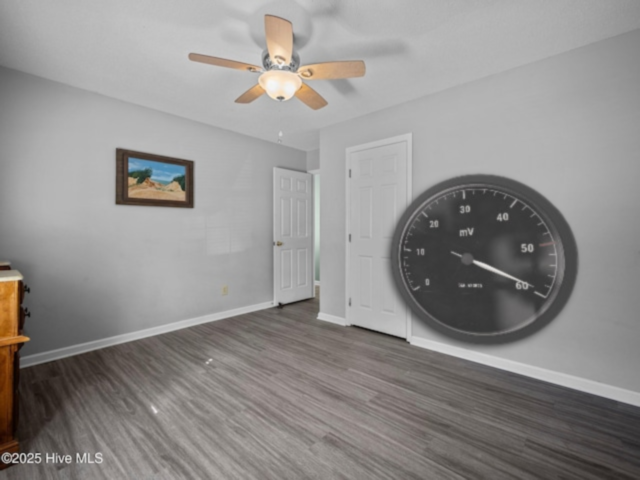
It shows 59
